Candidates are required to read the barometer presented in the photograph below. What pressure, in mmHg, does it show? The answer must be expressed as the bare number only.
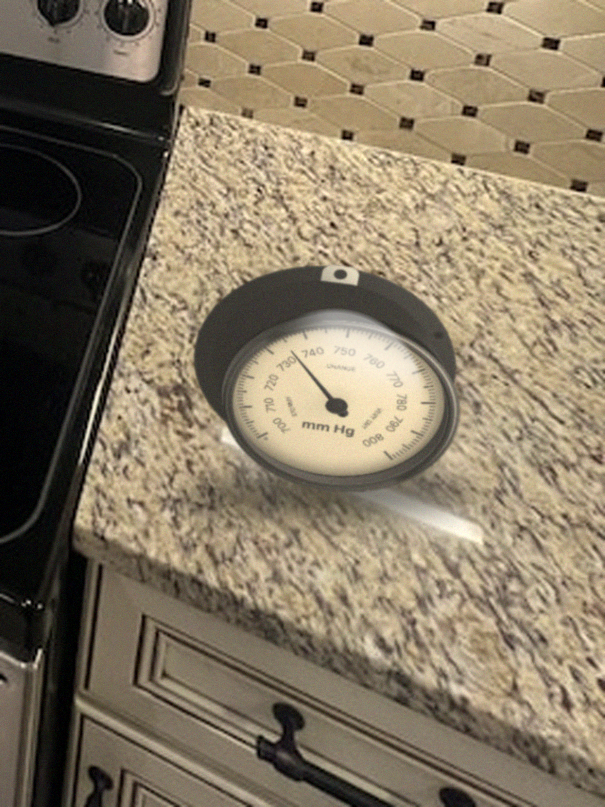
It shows 735
